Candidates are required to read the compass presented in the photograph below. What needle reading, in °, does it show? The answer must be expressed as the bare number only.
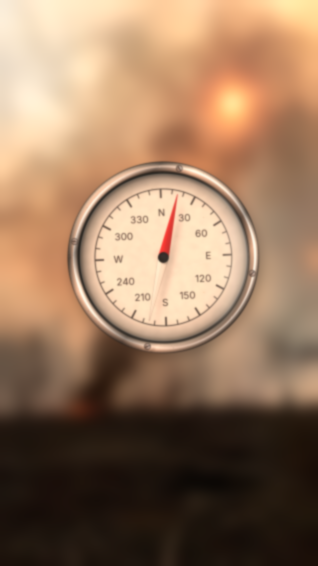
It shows 15
